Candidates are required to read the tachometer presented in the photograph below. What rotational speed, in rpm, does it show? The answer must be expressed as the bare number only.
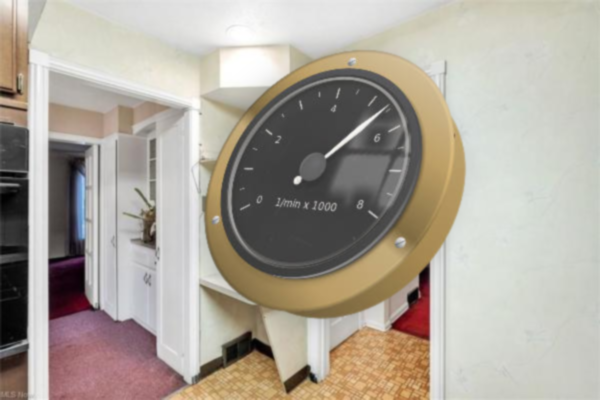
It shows 5500
